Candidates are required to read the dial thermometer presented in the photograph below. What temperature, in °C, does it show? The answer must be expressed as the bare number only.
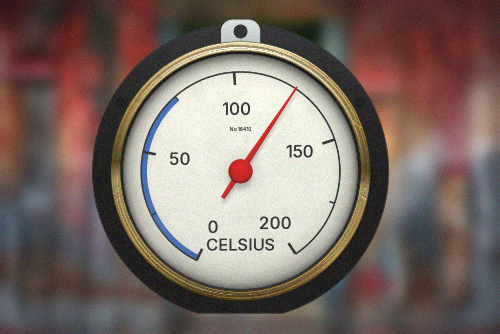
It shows 125
